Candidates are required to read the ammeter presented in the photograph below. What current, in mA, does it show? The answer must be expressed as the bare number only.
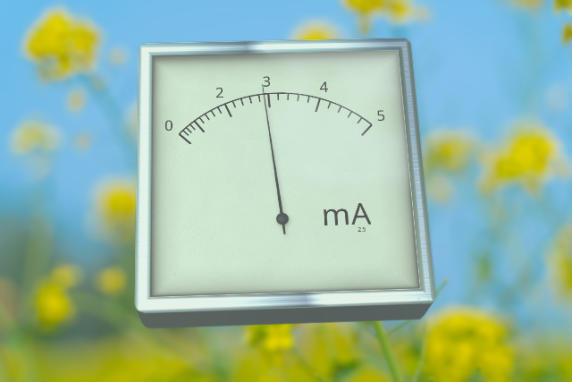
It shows 2.9
